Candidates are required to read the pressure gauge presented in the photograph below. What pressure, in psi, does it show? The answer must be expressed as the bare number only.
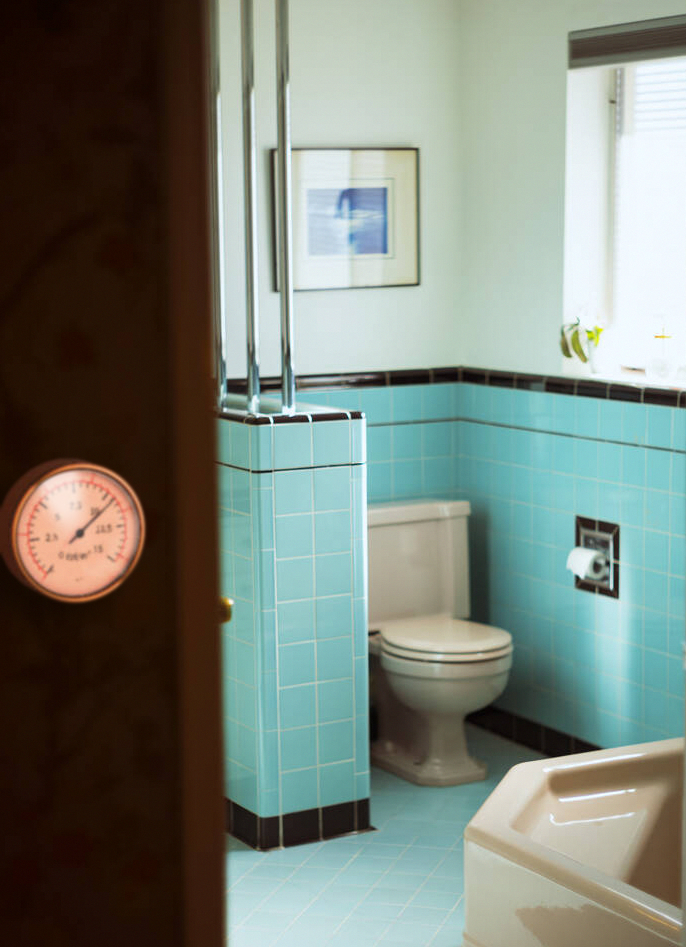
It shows 10.5
